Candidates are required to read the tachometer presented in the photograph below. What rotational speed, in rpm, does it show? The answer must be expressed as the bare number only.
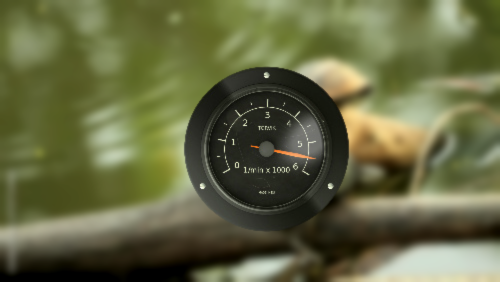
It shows 5500
